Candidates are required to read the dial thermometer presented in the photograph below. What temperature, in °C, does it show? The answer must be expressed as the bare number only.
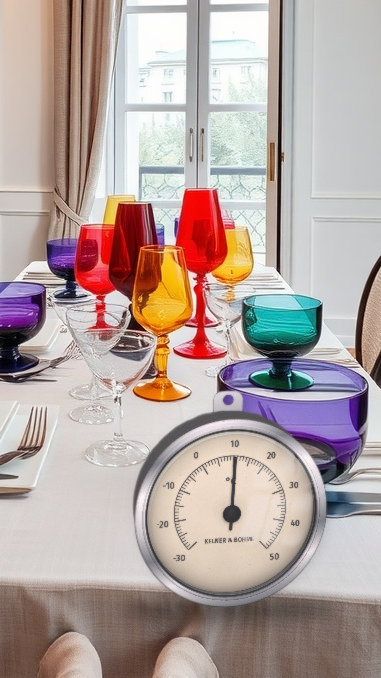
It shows 10
